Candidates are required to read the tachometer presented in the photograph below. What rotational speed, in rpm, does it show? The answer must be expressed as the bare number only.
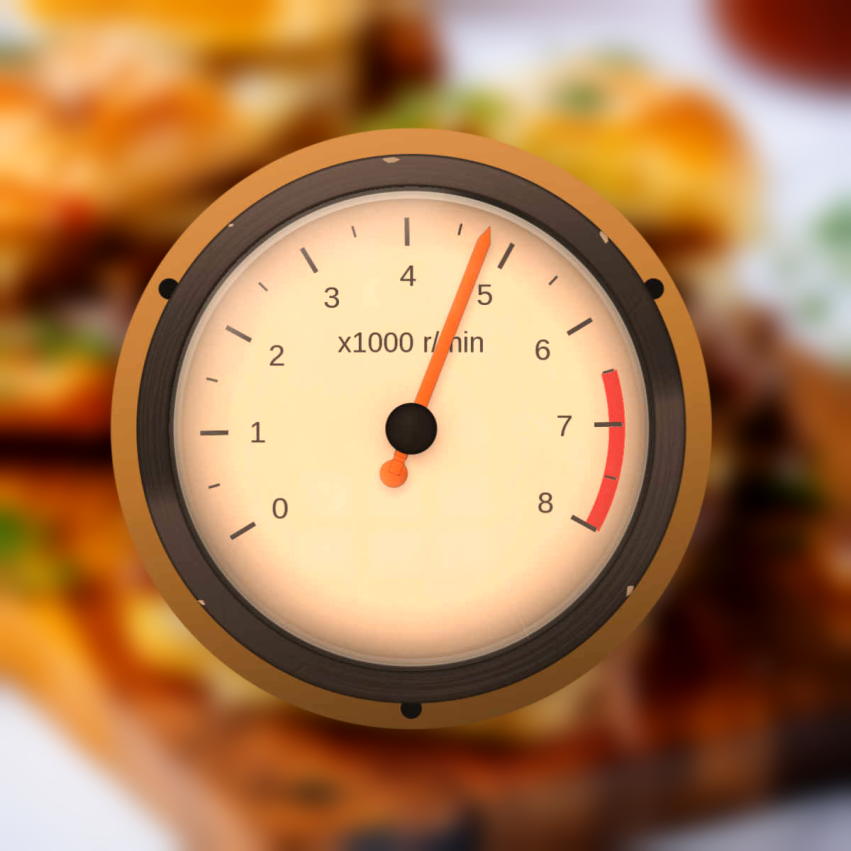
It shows 4750
